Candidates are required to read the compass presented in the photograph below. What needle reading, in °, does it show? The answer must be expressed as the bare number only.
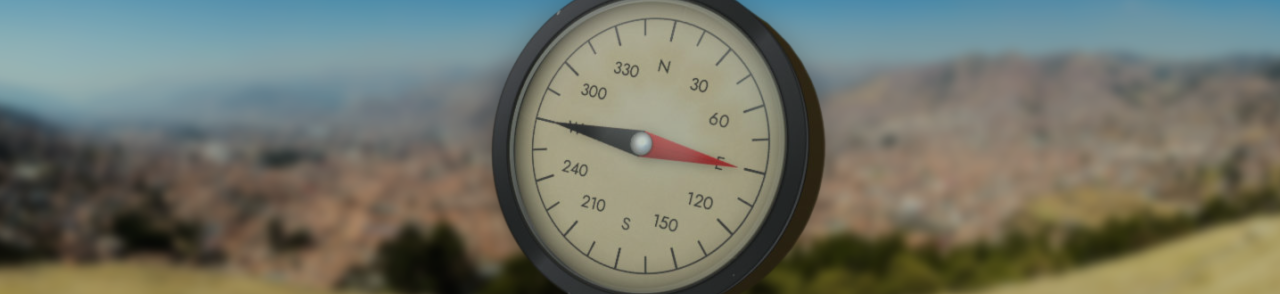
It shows 90
